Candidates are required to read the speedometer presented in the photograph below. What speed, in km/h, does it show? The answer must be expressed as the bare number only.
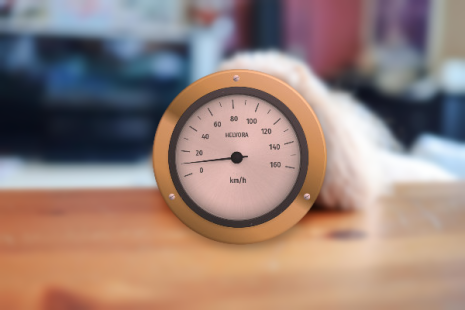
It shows 10
